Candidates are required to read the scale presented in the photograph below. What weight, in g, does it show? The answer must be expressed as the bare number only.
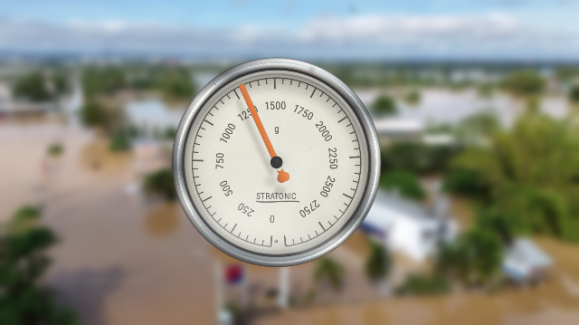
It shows 1300
